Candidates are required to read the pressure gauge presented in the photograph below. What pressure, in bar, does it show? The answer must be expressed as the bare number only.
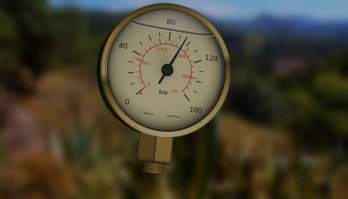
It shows 95
